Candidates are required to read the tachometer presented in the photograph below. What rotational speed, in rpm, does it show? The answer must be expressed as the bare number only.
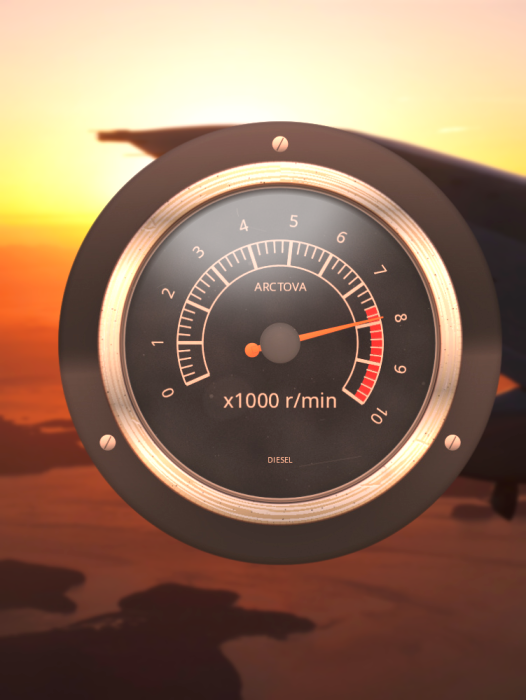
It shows 7900
